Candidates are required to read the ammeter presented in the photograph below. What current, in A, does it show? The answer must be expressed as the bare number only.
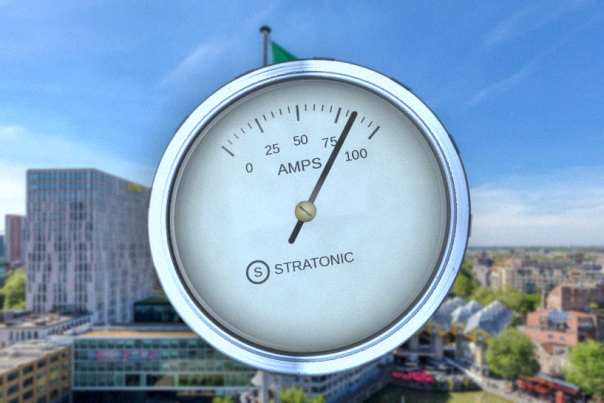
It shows 85
